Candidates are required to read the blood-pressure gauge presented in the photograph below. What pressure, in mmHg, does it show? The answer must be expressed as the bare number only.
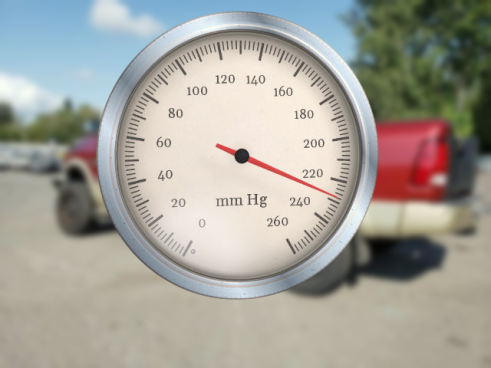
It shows 228
